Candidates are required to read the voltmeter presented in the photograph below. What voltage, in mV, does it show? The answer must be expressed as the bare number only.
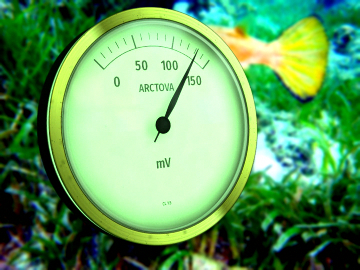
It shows 130
